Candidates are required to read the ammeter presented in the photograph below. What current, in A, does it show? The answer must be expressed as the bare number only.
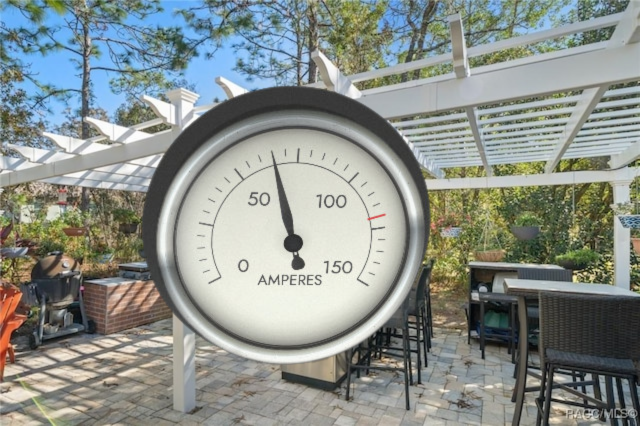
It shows 65
